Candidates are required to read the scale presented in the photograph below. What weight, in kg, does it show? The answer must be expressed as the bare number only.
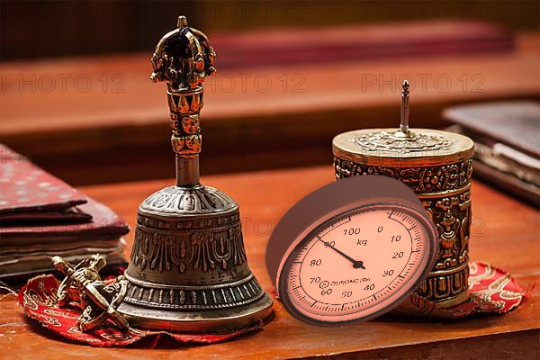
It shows 90
